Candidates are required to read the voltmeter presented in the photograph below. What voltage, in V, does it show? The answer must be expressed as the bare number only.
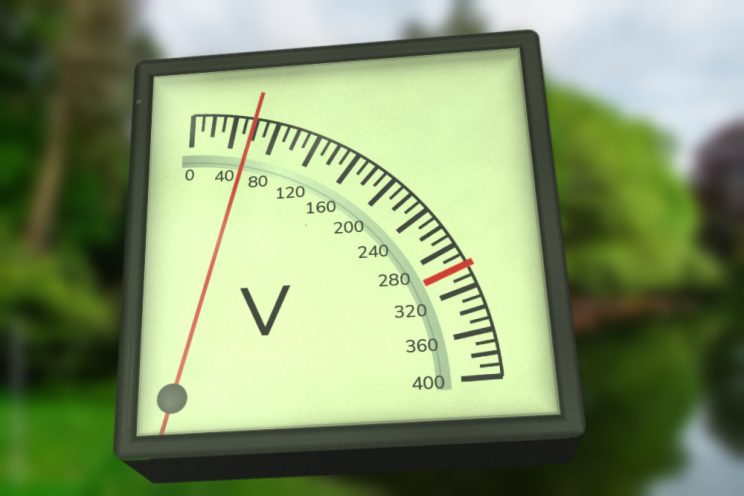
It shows 60
